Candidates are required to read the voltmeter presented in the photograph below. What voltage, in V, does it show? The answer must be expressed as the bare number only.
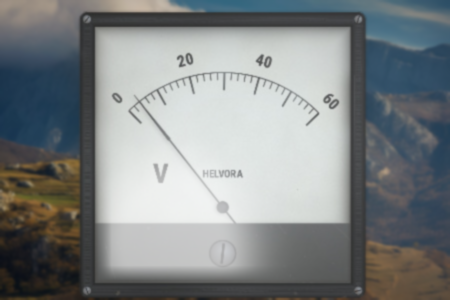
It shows 4
